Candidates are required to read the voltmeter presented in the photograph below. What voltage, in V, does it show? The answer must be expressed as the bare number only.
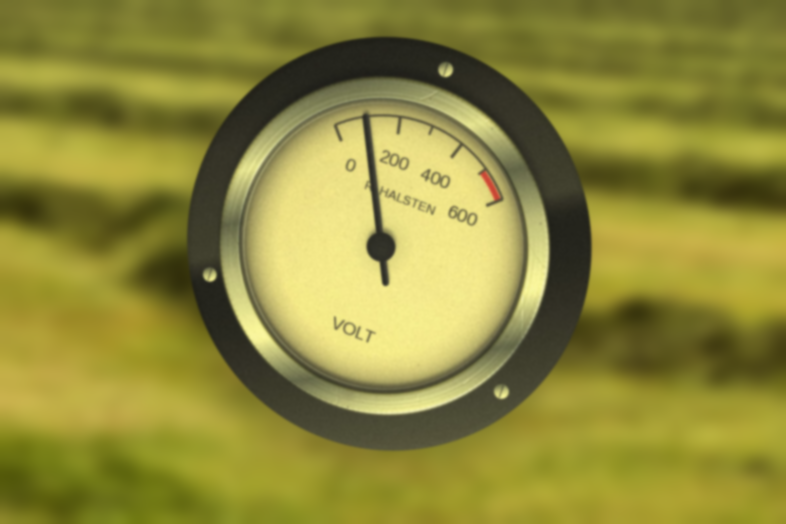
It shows 100
